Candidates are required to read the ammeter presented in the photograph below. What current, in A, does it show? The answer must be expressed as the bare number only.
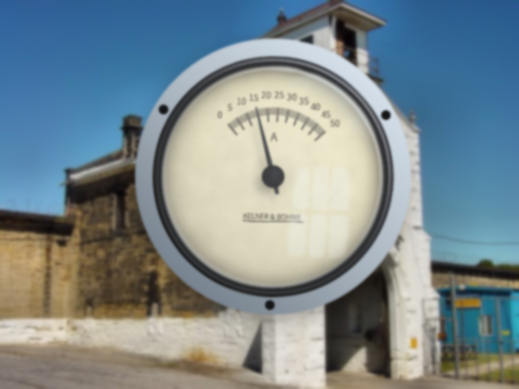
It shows 15
